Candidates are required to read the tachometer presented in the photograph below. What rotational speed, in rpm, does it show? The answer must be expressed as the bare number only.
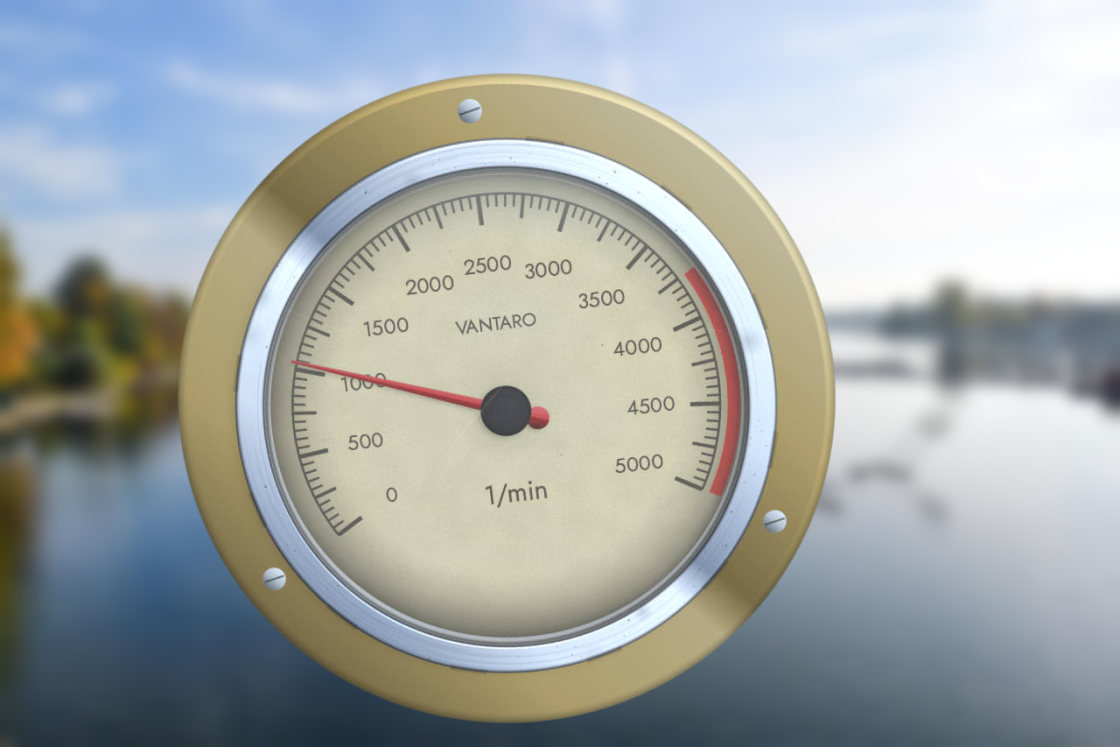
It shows 1050
